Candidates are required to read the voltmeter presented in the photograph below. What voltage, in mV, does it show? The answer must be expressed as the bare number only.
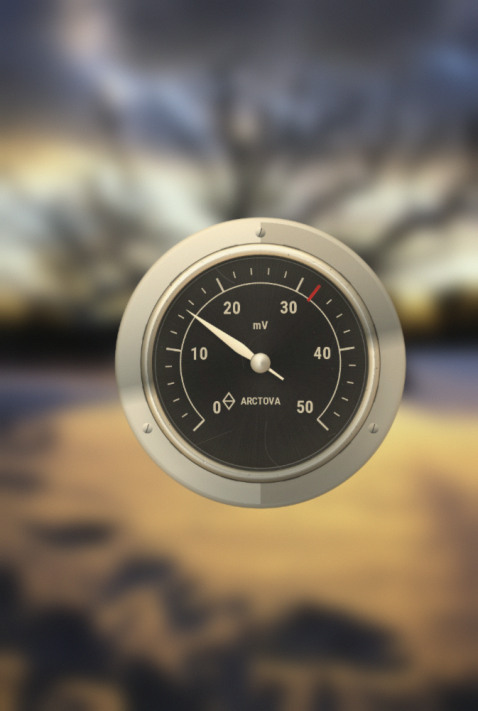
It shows 15
